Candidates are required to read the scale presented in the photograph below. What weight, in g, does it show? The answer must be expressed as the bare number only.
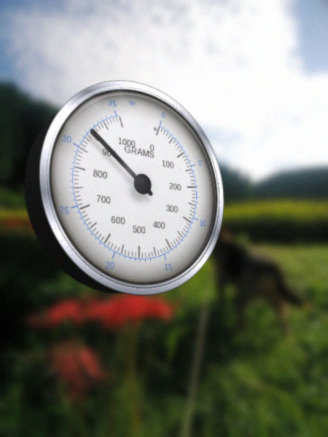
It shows 900
